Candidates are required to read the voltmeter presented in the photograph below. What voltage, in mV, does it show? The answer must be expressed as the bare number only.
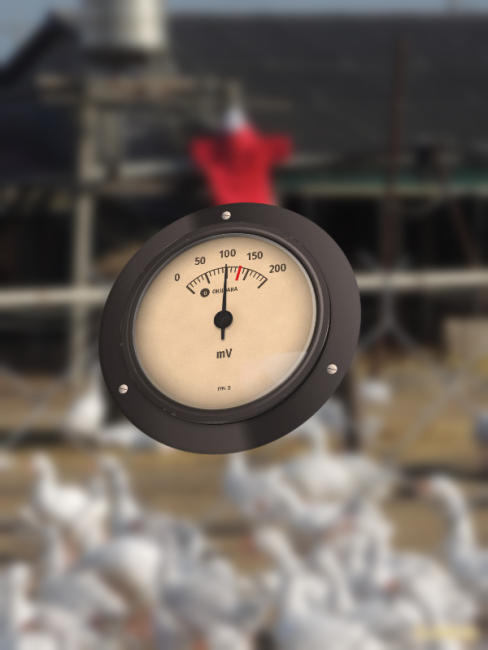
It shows 100
